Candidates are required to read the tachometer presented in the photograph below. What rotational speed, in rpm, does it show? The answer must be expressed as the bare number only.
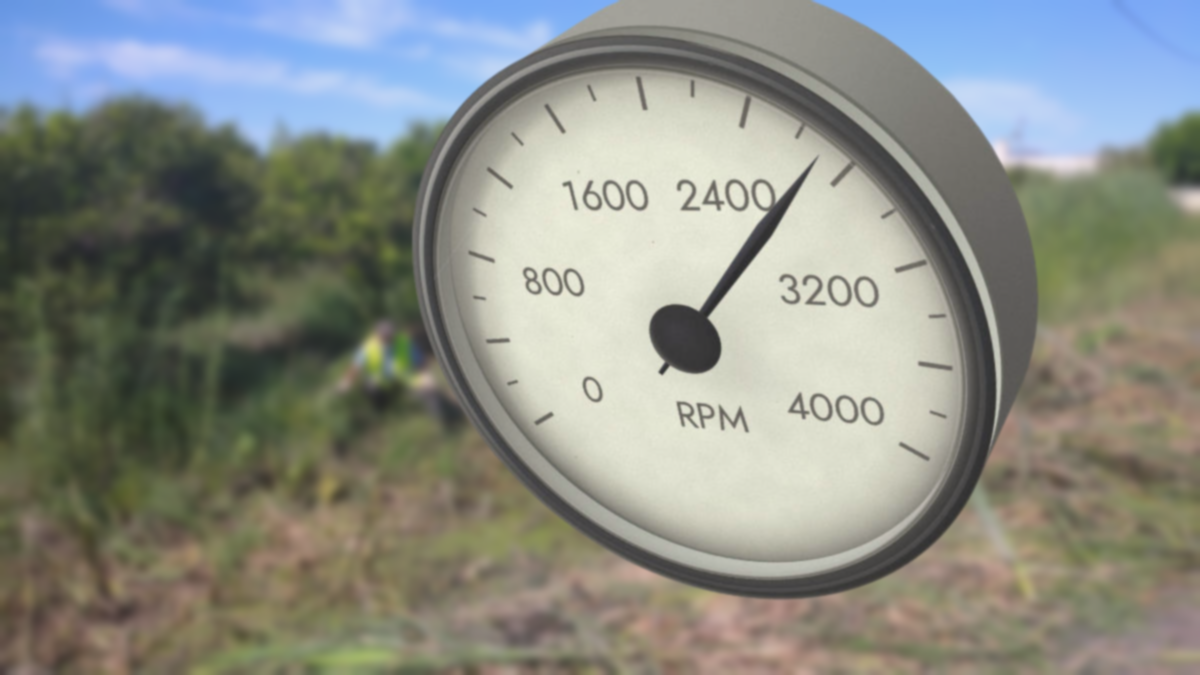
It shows 2700
